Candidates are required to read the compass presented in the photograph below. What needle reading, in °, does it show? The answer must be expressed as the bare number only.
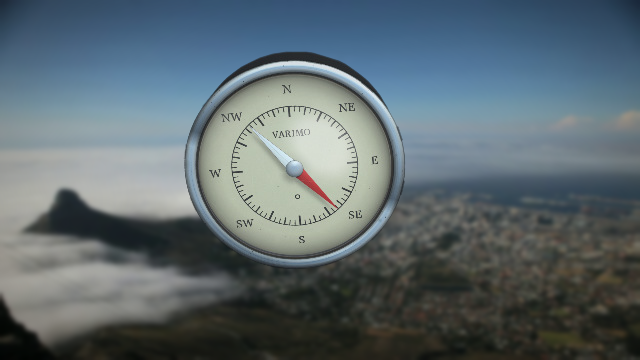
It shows 140
